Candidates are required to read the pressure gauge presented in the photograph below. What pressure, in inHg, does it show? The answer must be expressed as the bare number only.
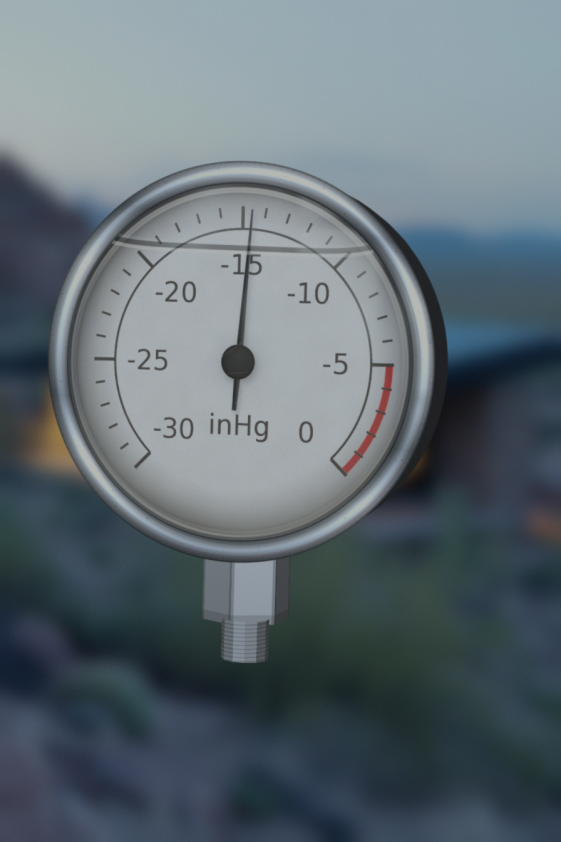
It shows -14.5
